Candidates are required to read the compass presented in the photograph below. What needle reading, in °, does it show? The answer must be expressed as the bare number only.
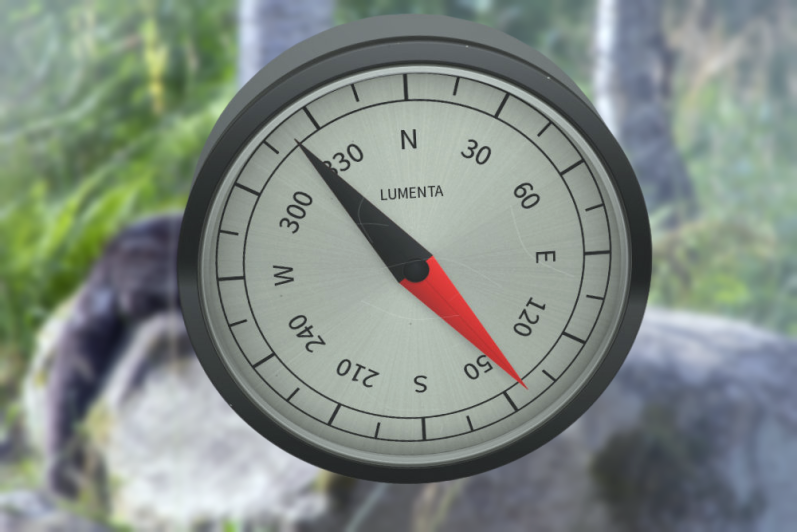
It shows 142.5
